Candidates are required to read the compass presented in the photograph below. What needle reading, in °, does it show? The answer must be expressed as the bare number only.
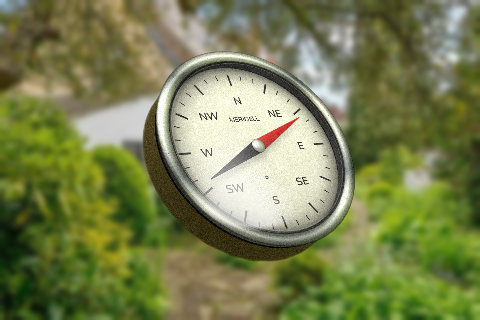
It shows 65
